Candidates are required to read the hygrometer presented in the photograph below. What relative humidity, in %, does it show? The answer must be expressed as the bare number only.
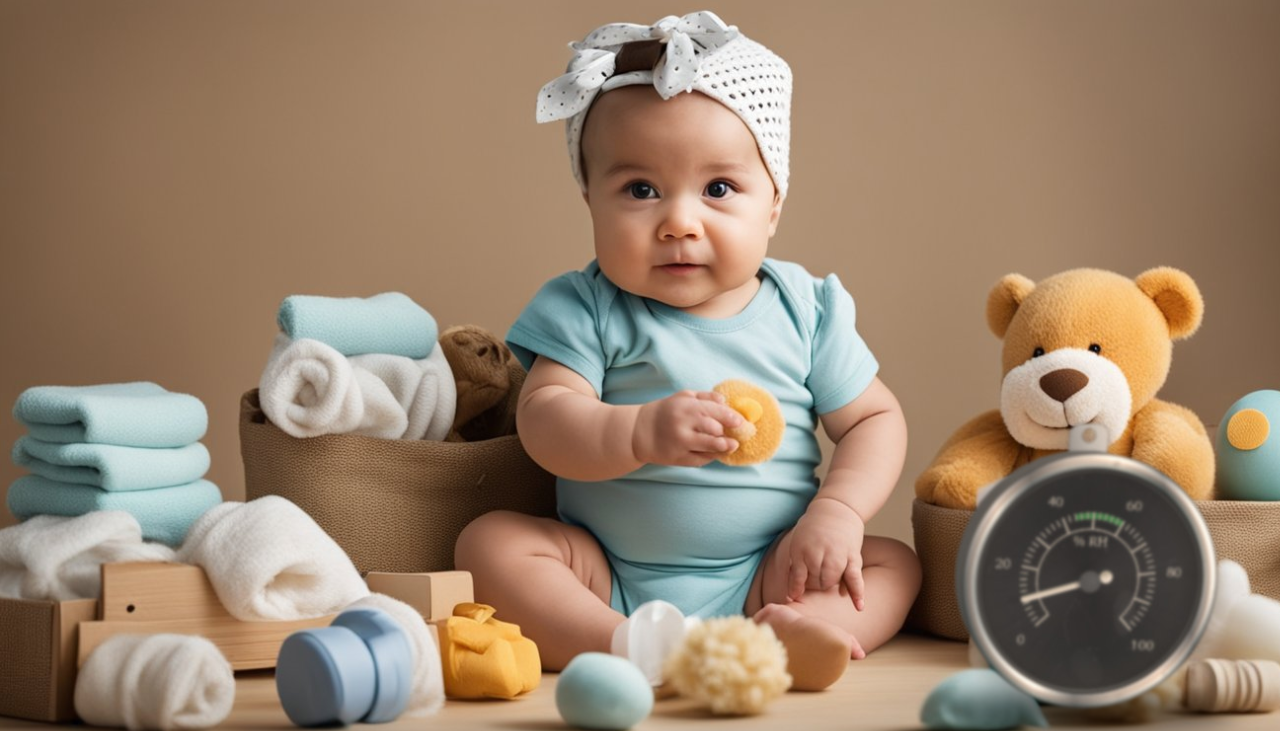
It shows 10
